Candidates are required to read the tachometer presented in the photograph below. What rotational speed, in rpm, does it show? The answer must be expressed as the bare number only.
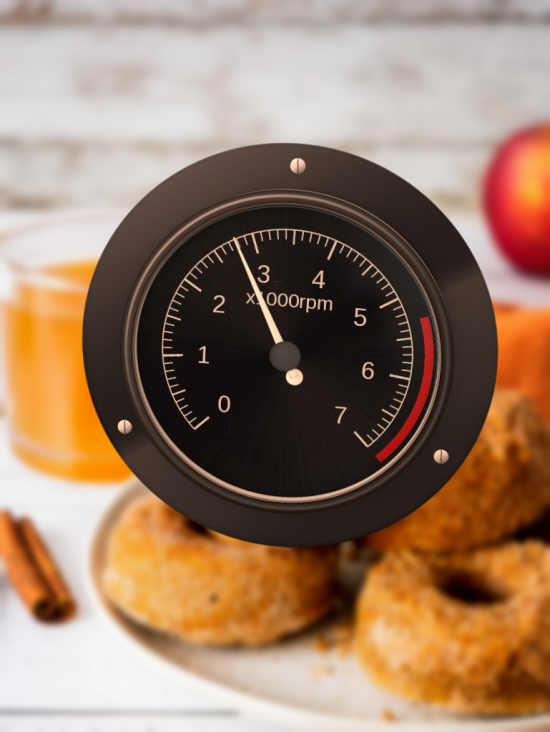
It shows 2800
